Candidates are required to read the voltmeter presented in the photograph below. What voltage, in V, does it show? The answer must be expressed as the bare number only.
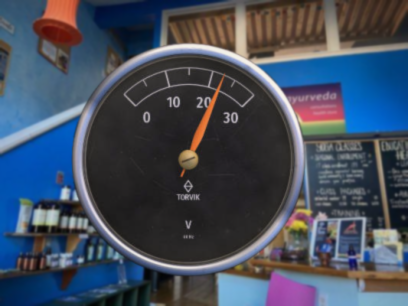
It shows 22.5
